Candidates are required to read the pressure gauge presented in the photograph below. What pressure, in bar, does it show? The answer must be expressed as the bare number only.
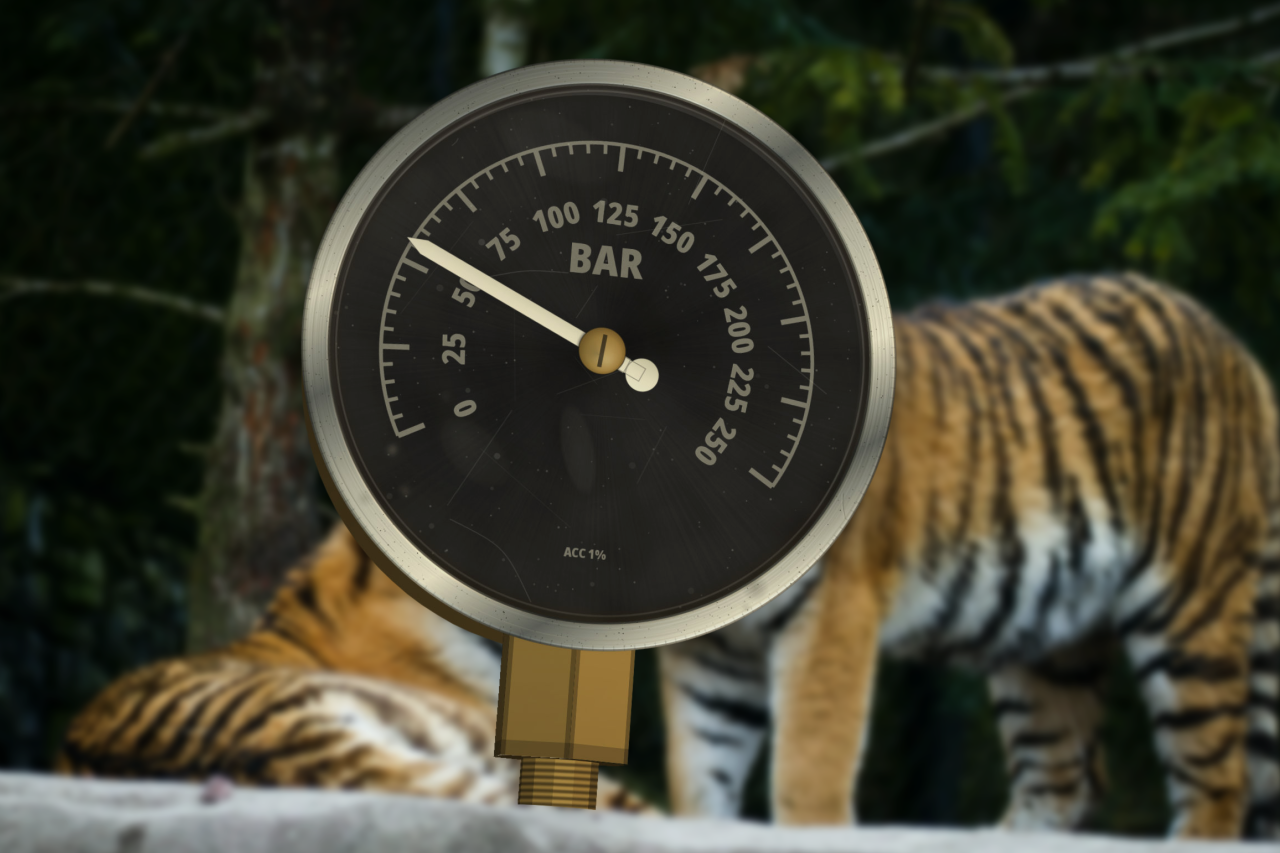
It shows 55
